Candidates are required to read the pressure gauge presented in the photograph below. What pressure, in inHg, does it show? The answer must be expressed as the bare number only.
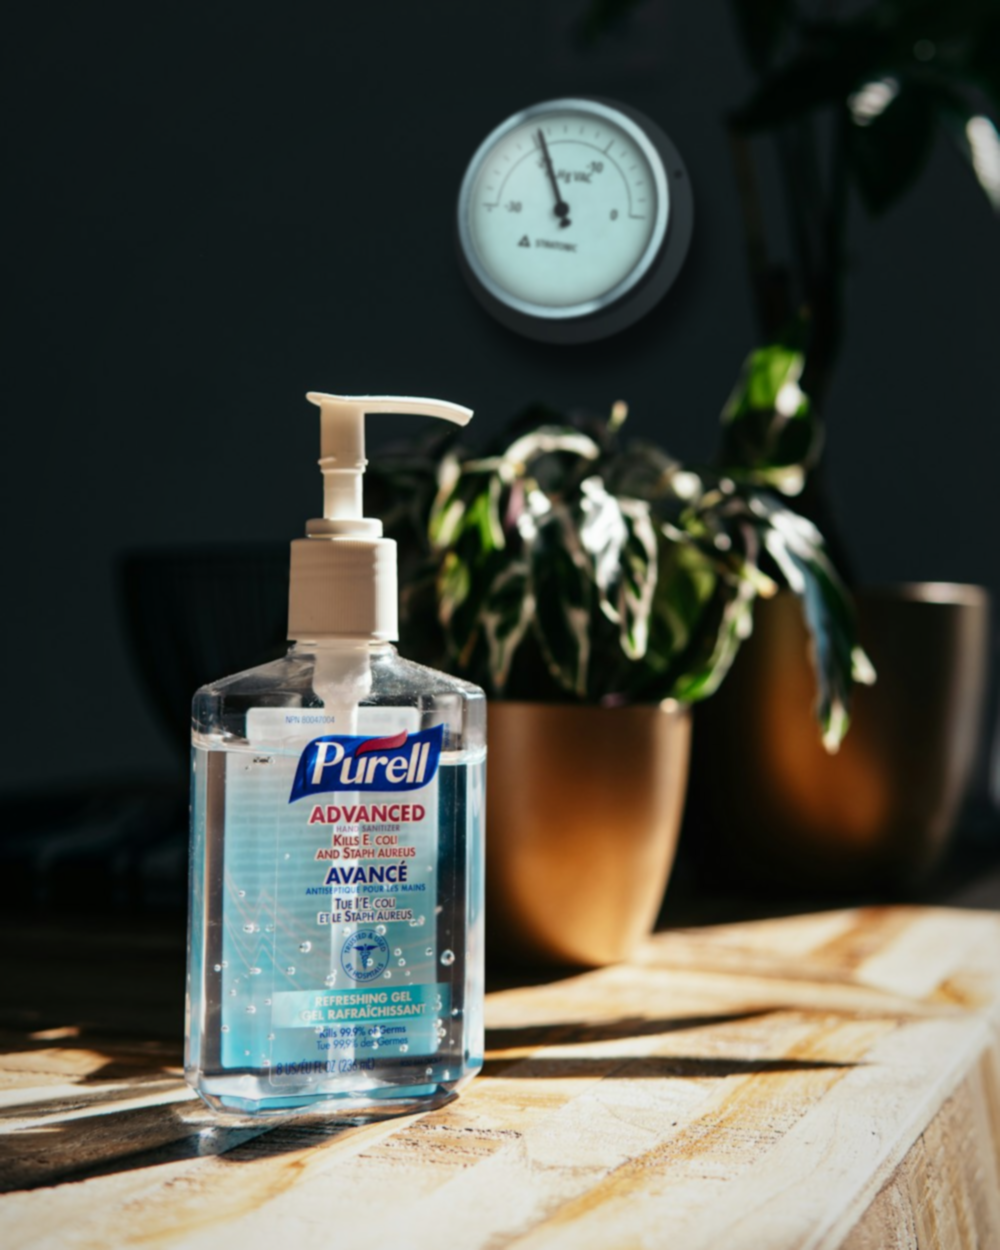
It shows -19
